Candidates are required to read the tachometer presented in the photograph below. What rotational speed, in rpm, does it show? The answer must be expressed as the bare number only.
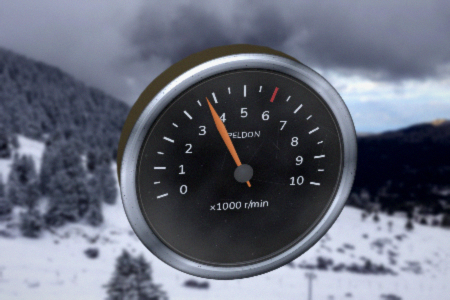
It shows 3750
